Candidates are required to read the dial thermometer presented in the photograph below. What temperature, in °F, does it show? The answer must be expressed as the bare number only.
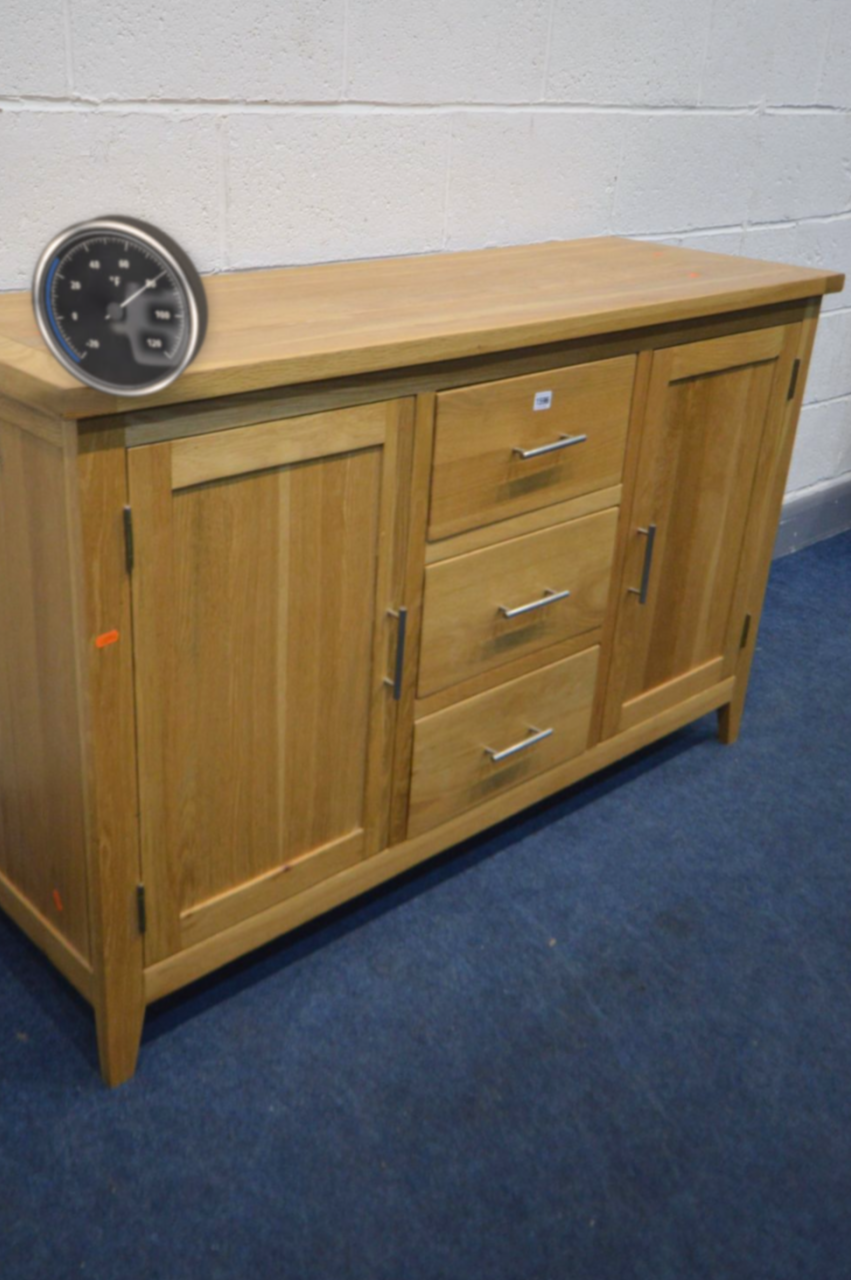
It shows 80
